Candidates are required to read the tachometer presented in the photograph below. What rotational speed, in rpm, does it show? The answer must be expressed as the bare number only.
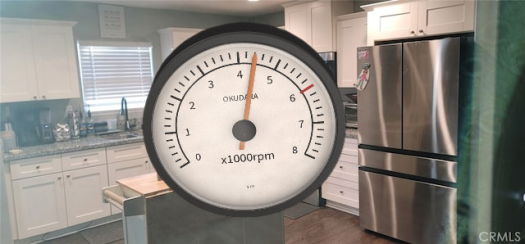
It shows 4400
